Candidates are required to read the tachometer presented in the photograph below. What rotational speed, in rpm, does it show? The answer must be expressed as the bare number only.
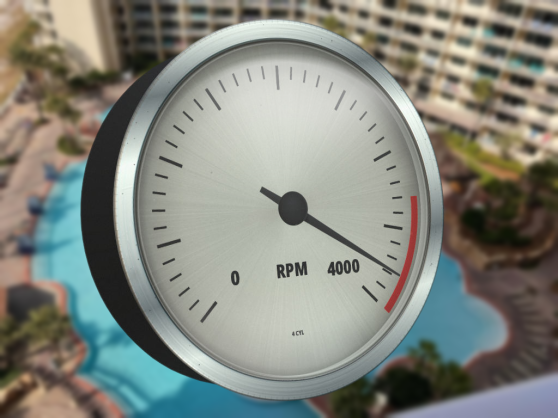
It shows 3800
